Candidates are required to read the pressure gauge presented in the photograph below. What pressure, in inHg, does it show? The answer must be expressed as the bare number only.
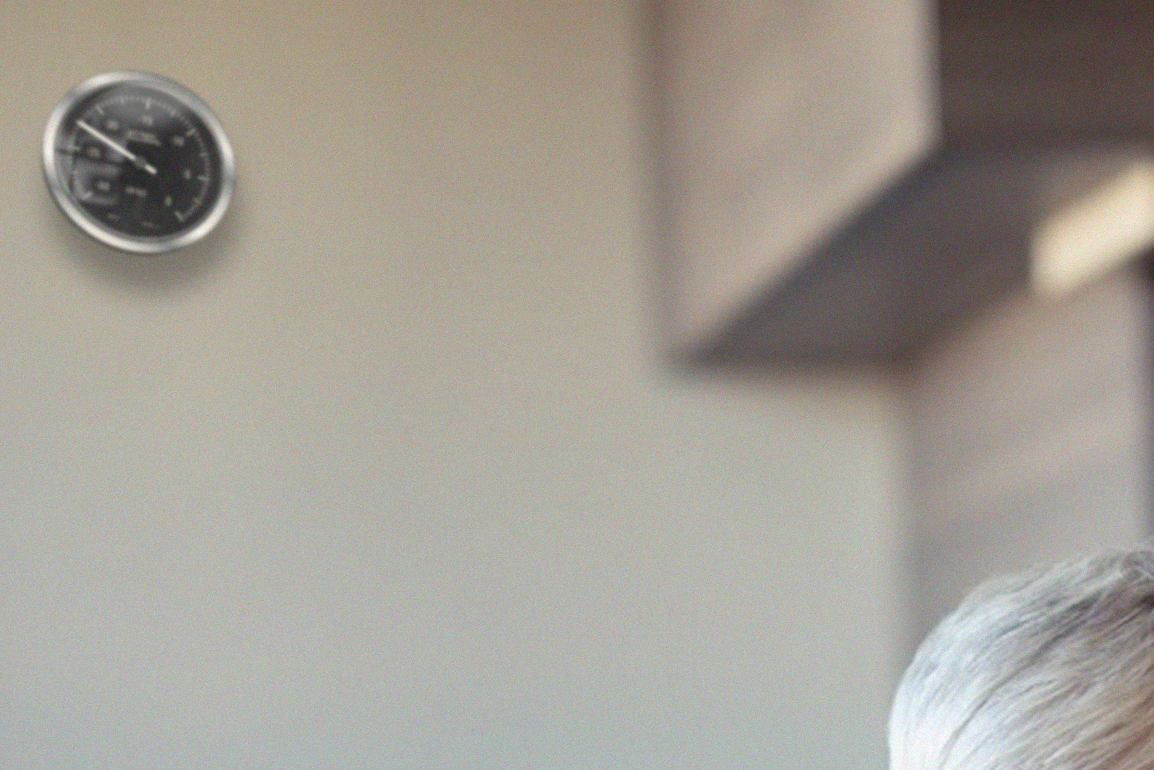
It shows -22.5
